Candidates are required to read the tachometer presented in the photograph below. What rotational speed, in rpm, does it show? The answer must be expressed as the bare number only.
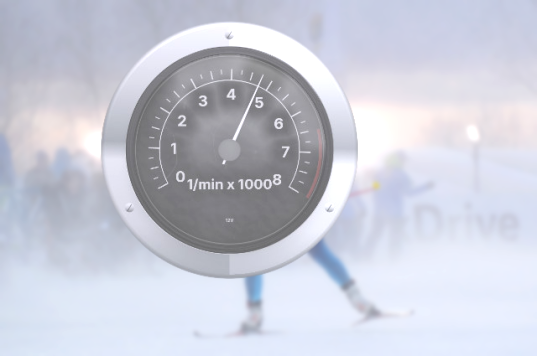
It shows 4750
